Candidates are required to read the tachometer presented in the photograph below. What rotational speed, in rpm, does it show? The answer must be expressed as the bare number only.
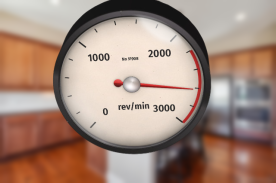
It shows 2600
